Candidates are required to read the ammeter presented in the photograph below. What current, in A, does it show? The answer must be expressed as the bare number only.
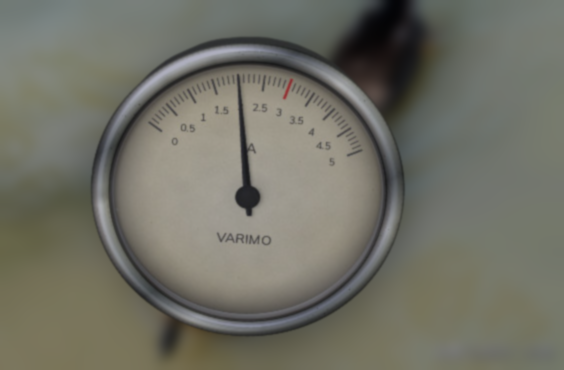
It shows 2
